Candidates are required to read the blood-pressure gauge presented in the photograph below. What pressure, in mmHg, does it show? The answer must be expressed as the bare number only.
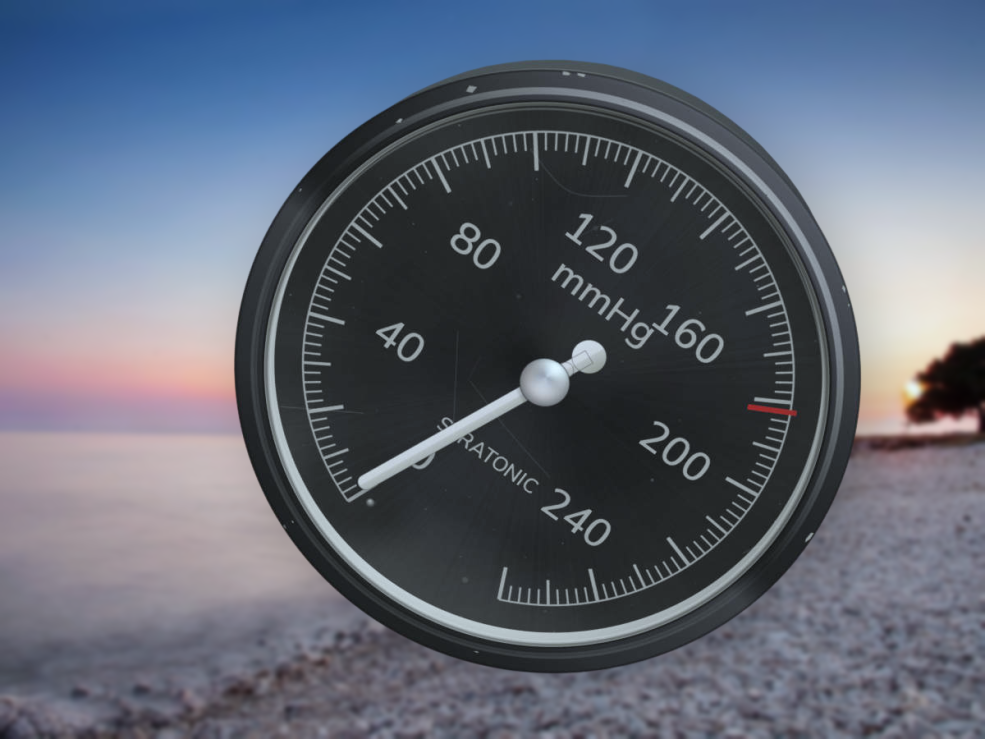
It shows 2
